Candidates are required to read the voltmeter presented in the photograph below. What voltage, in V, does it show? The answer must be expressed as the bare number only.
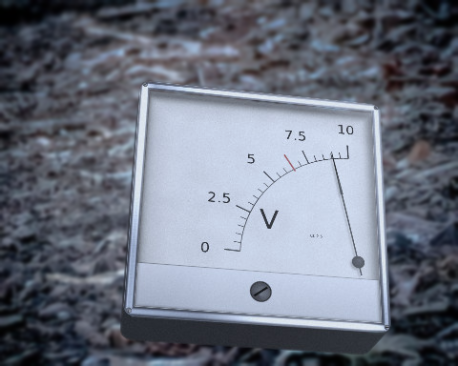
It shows 9
